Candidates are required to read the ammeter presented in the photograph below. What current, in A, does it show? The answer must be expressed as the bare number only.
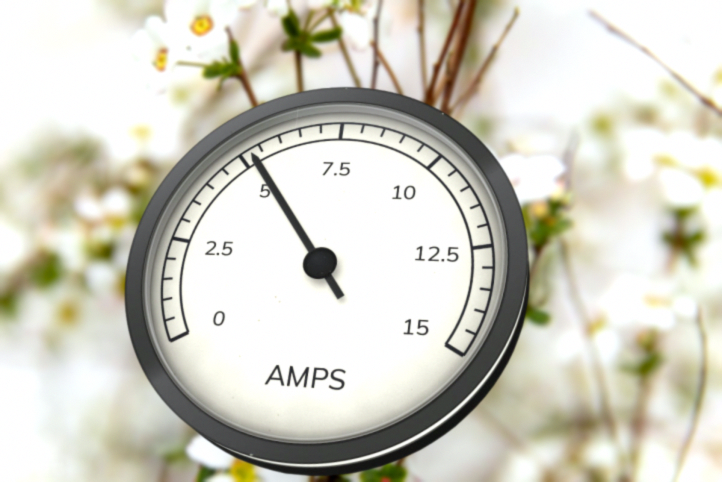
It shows 5.25
